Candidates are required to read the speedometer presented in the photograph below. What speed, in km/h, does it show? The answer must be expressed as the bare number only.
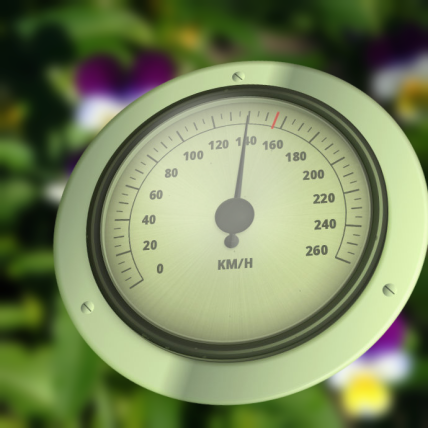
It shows 140
